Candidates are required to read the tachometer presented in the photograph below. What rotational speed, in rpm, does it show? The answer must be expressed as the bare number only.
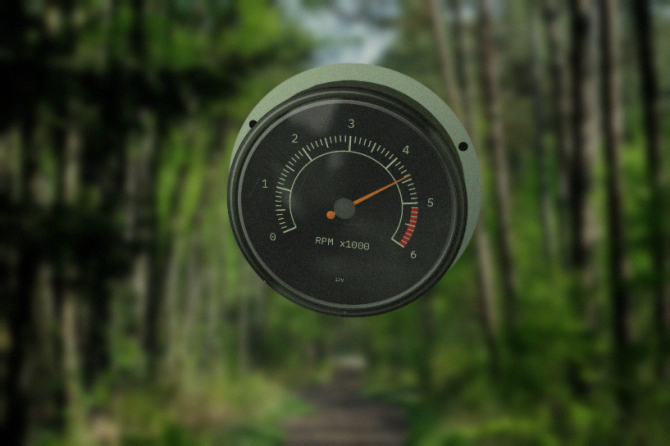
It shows 4400
